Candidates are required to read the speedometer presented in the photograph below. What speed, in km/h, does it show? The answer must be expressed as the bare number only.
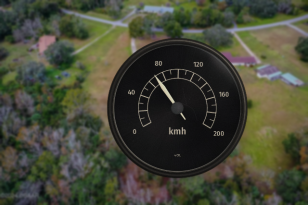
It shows 70
